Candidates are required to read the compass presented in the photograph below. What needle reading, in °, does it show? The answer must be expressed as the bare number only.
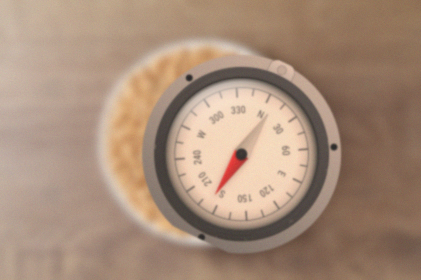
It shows 187.5
